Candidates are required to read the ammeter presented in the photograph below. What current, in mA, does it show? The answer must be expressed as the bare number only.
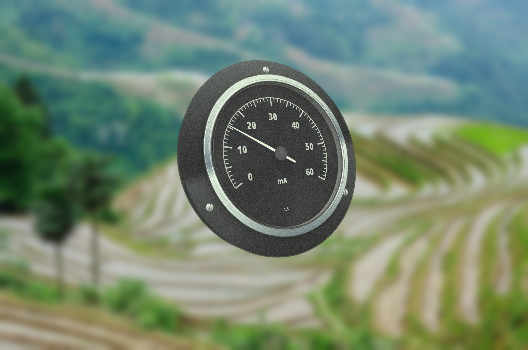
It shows 15
